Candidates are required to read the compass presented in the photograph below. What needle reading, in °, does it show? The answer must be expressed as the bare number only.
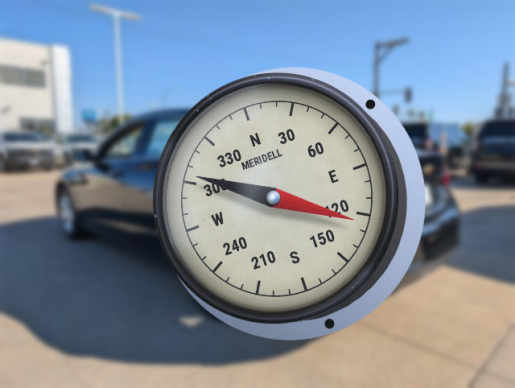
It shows 125
